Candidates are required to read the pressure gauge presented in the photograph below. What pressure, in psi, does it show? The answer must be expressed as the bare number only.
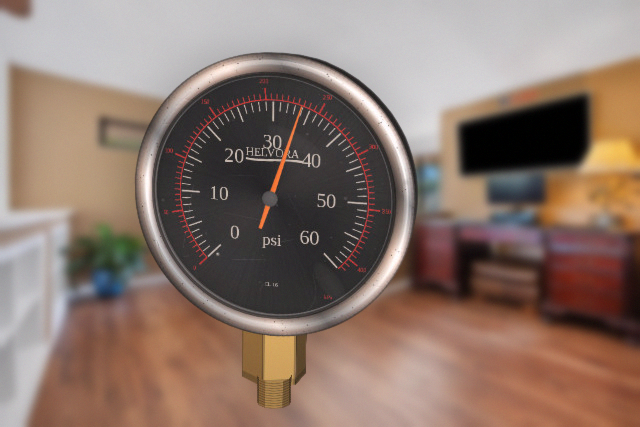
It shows 34
